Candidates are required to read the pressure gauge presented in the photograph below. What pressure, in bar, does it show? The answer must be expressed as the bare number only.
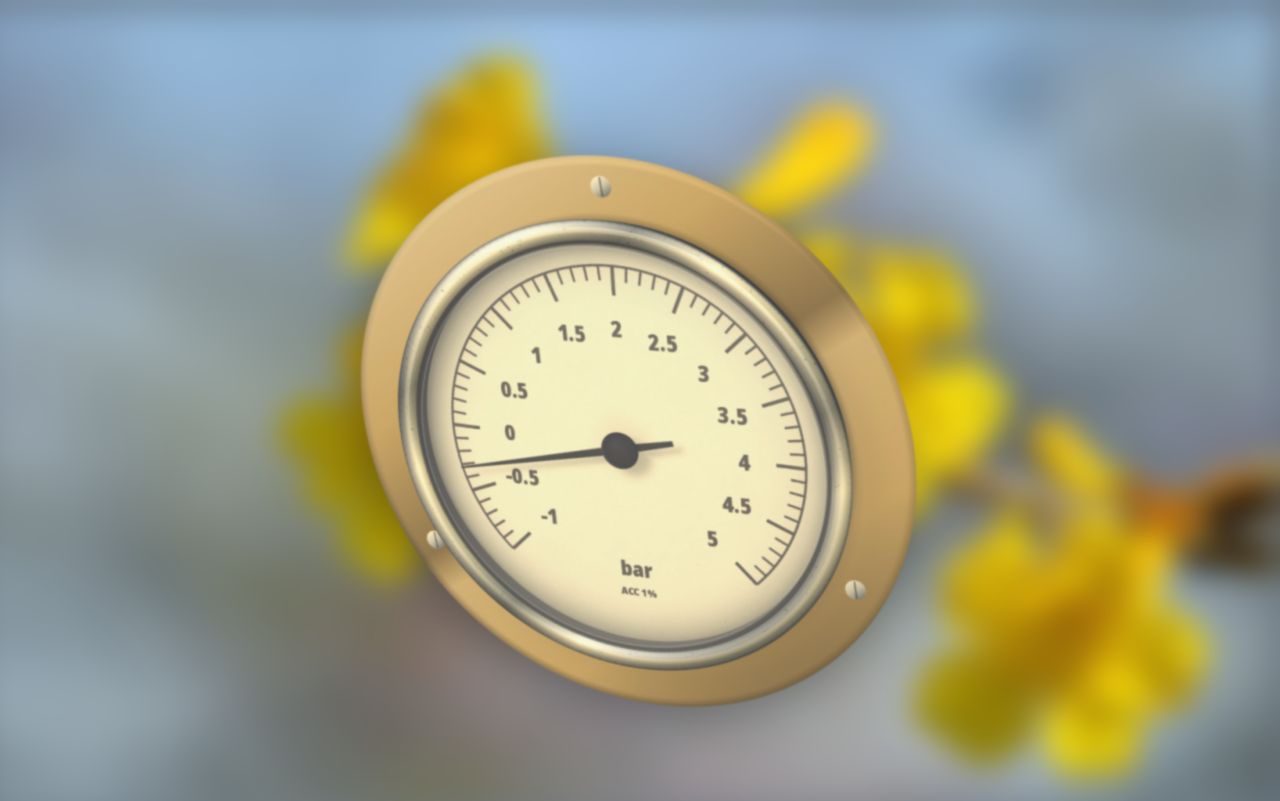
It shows -0.3
